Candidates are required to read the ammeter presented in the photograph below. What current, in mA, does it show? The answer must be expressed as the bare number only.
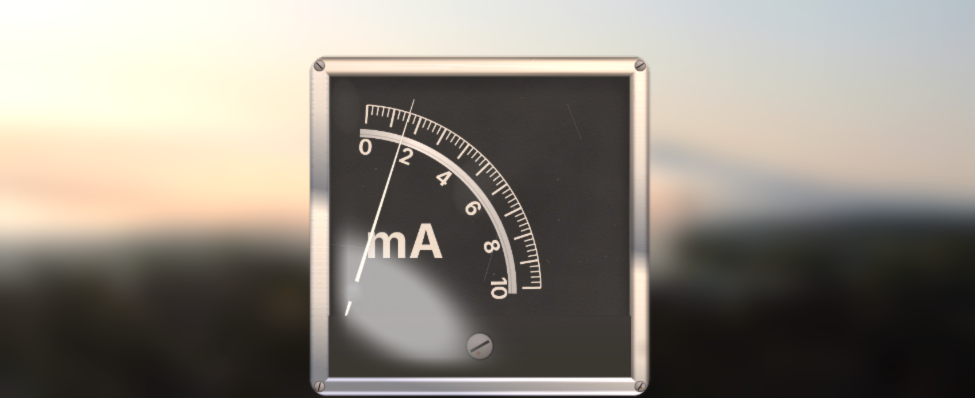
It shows 1.6
